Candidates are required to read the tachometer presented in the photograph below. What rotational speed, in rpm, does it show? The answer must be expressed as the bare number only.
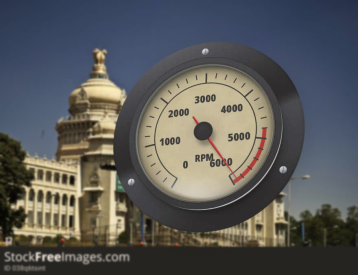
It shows 5900
